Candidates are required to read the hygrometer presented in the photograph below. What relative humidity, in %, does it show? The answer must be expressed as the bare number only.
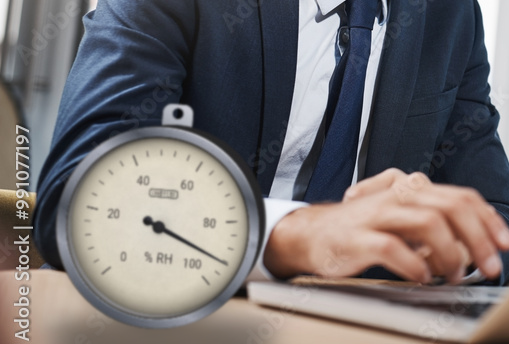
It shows 92
